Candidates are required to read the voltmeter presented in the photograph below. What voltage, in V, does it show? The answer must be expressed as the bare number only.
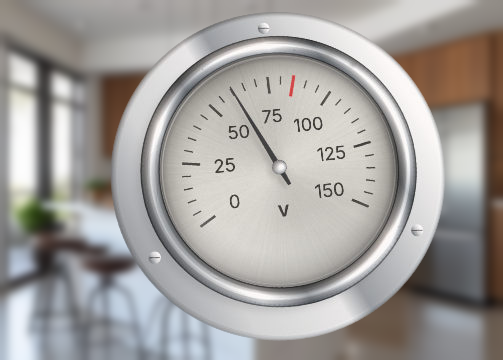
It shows 60
